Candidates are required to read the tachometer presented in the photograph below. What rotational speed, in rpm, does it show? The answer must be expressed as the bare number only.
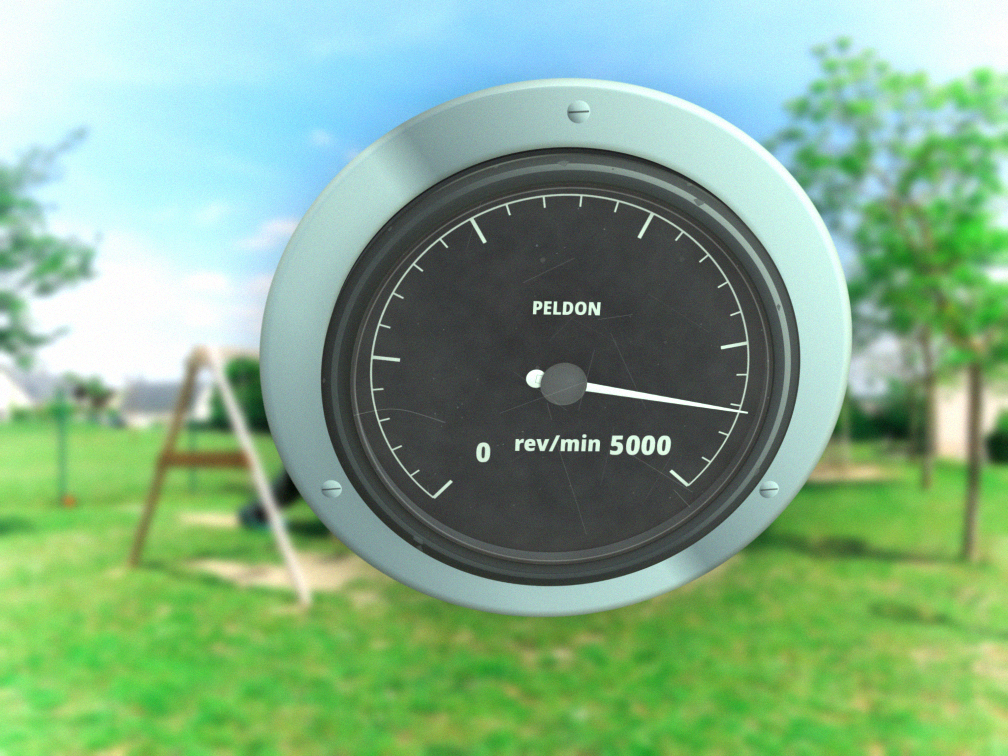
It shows 4400
